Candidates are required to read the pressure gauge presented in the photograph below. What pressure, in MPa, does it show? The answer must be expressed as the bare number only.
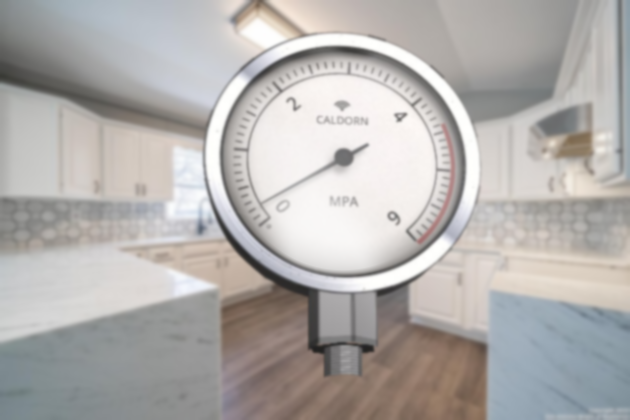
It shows 0.2
